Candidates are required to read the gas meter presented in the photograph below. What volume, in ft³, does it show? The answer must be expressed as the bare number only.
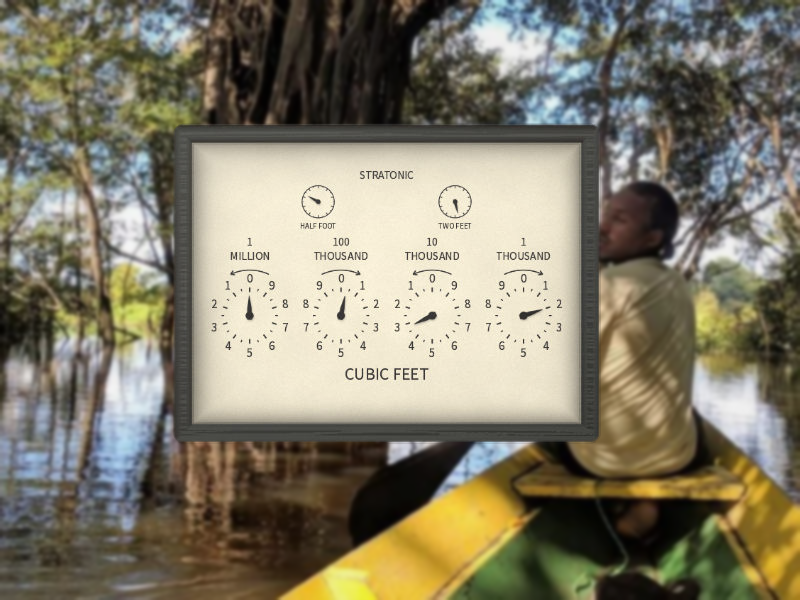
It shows 3200
